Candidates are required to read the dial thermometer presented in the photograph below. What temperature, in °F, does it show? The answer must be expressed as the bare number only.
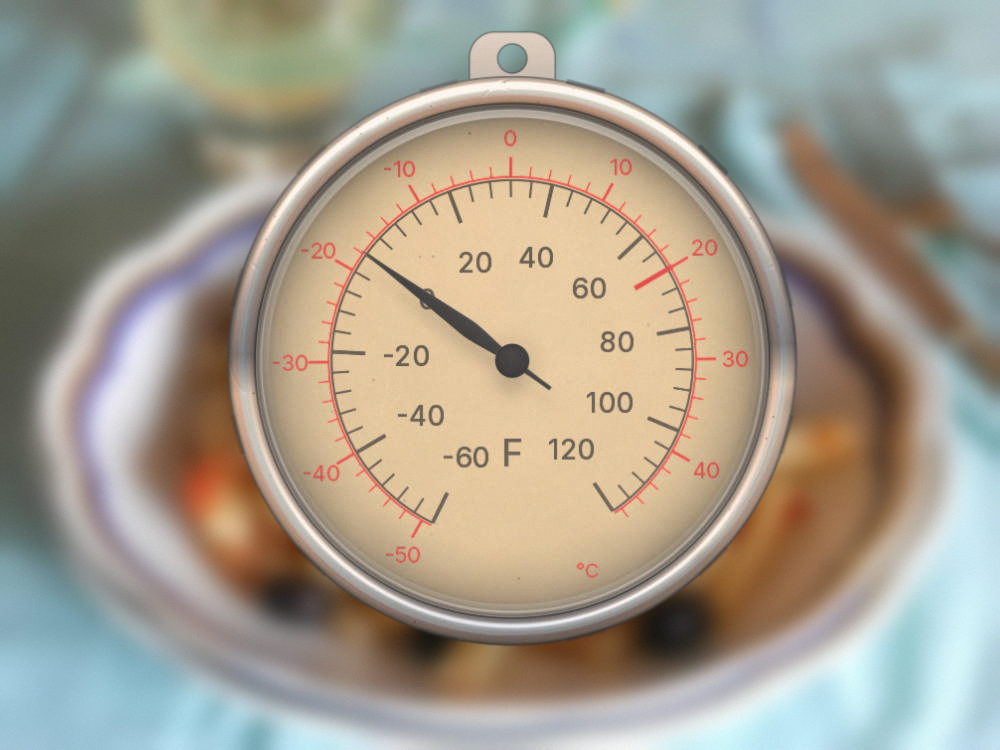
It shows 0
